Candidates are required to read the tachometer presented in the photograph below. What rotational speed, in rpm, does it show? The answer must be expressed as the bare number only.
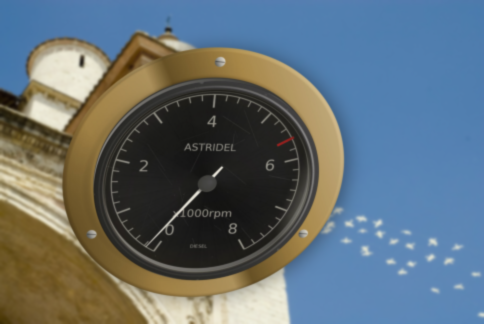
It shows 200
